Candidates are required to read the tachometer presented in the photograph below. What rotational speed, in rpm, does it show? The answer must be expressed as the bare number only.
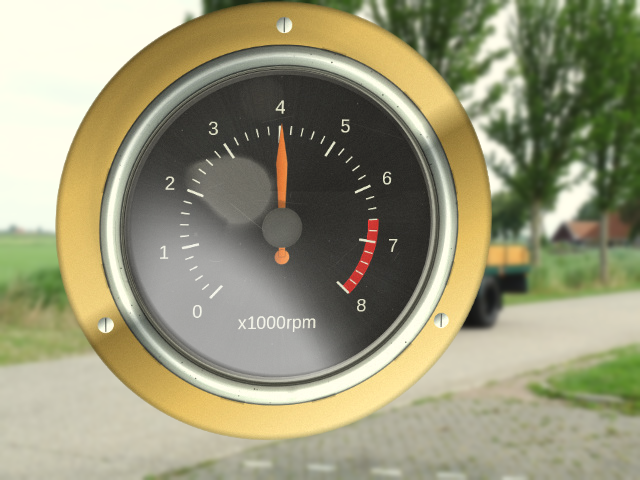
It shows 4000
